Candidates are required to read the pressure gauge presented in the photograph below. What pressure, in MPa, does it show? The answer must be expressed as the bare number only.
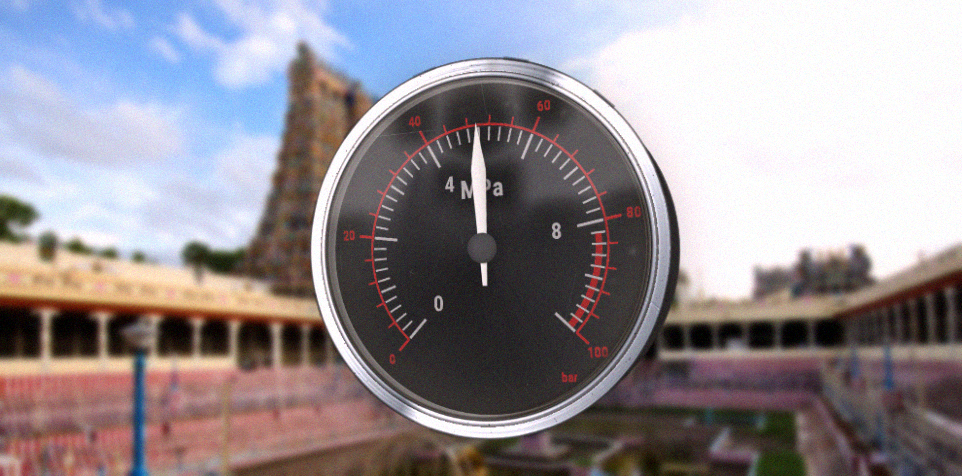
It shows 5
